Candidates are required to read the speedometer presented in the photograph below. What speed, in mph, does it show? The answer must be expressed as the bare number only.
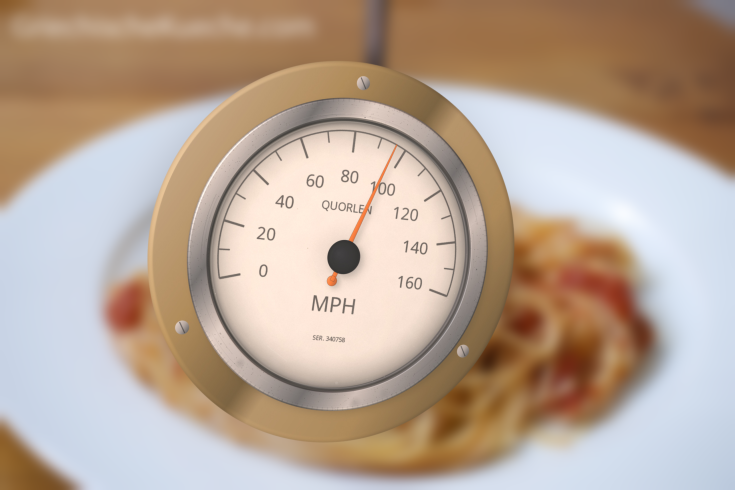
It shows 95
